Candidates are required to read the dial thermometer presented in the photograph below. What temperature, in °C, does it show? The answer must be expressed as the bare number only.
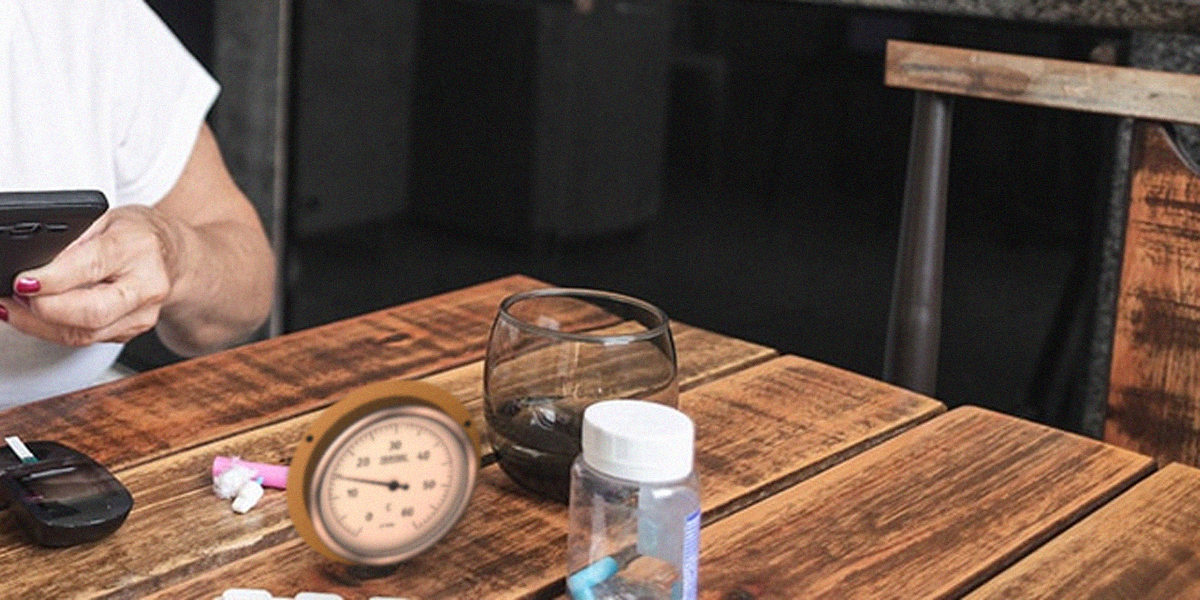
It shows 15
